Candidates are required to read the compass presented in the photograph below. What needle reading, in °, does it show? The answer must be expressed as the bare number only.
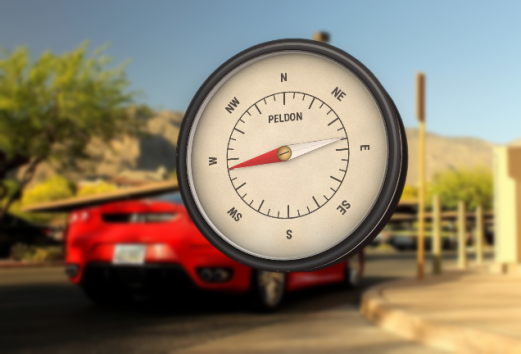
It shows 260
